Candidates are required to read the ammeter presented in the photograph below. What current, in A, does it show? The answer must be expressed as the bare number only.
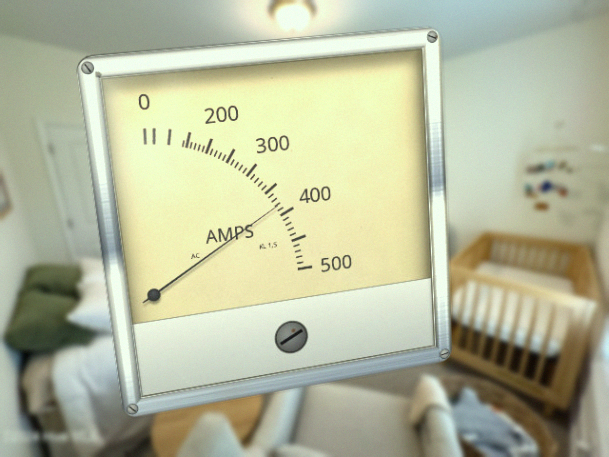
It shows 380
